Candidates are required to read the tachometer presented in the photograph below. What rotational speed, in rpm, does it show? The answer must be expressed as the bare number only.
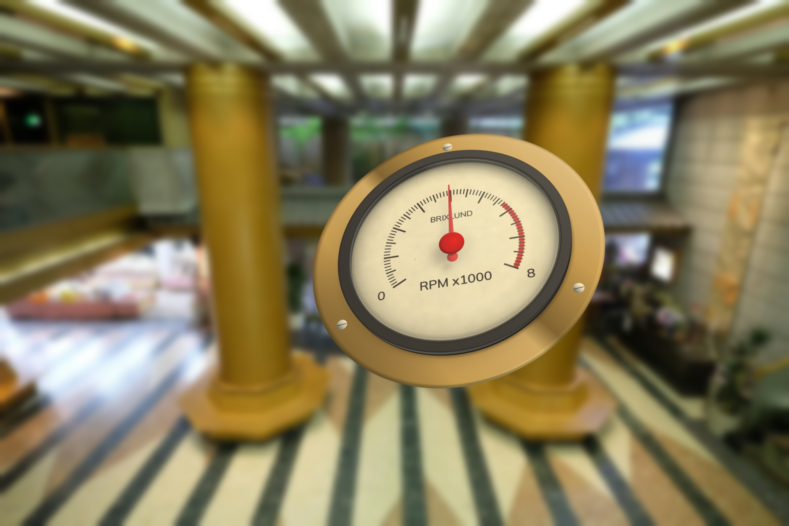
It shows 4000
